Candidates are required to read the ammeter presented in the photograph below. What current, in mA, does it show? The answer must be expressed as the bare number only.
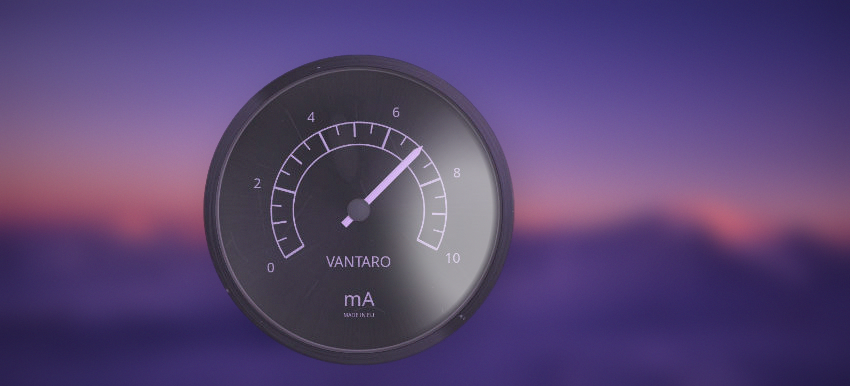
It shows 7
